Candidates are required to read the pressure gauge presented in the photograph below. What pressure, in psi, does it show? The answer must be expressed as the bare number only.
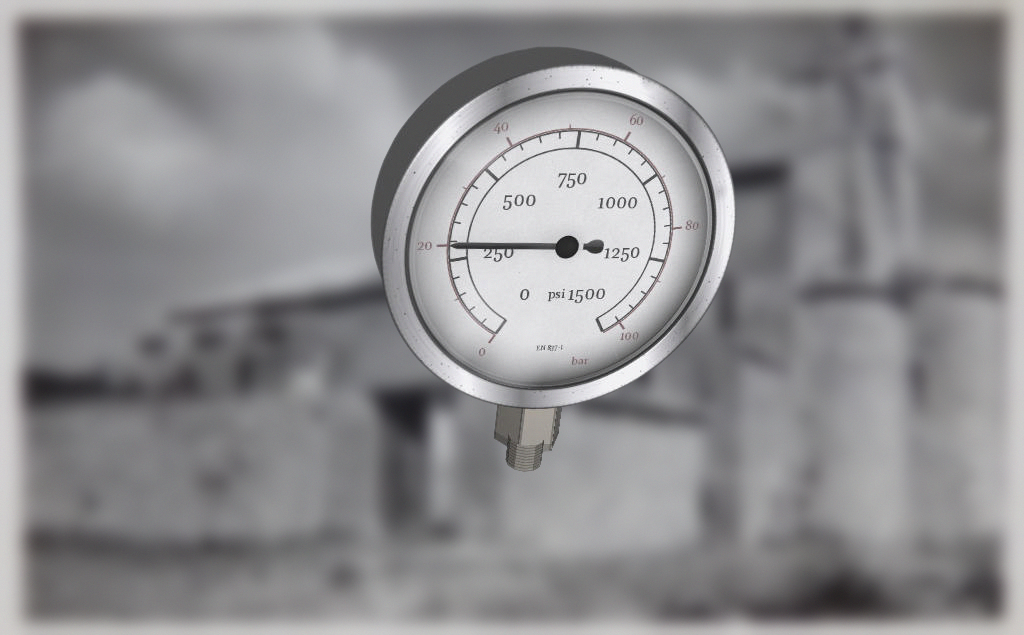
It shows 300
